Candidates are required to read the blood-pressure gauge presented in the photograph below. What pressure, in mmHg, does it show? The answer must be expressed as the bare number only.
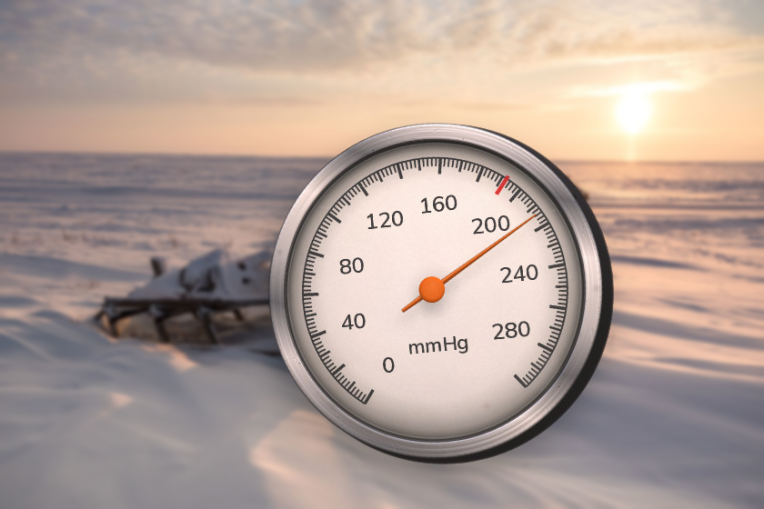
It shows 214
